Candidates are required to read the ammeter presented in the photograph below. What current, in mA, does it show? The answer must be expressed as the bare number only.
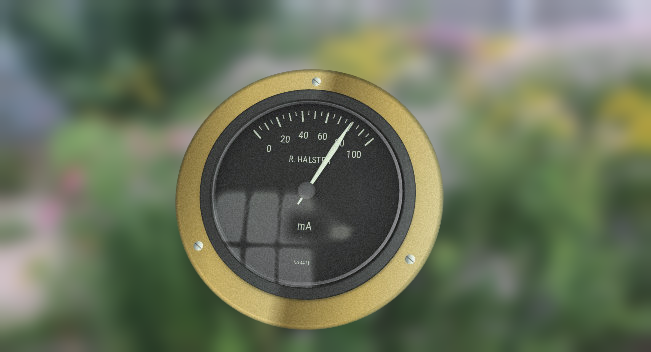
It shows 80
